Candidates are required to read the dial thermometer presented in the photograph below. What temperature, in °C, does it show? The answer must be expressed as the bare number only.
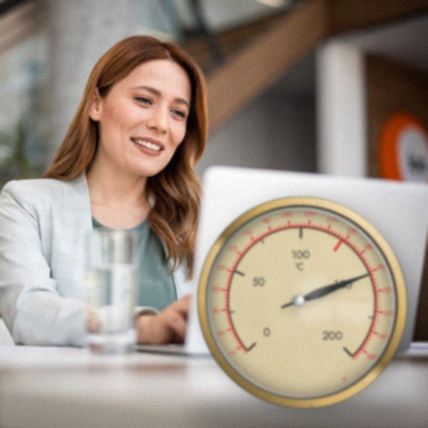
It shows 150
